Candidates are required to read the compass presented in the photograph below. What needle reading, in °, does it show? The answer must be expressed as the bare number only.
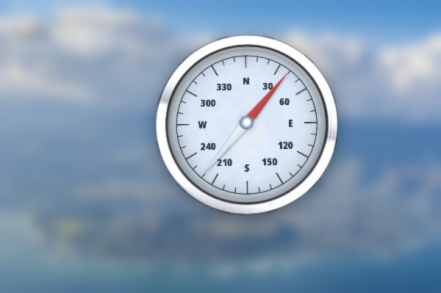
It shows 40
